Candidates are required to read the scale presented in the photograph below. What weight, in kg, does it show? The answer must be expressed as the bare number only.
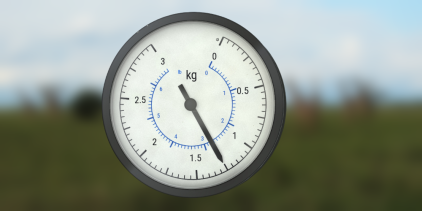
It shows 1.25
